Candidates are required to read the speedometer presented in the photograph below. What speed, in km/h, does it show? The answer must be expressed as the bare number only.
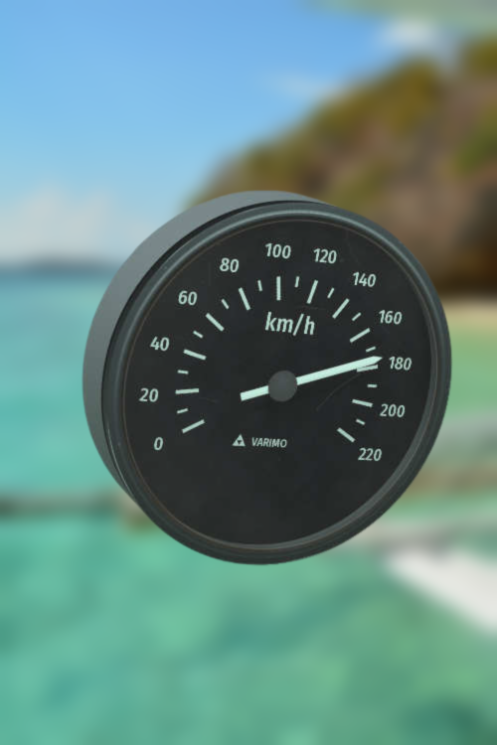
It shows 175
